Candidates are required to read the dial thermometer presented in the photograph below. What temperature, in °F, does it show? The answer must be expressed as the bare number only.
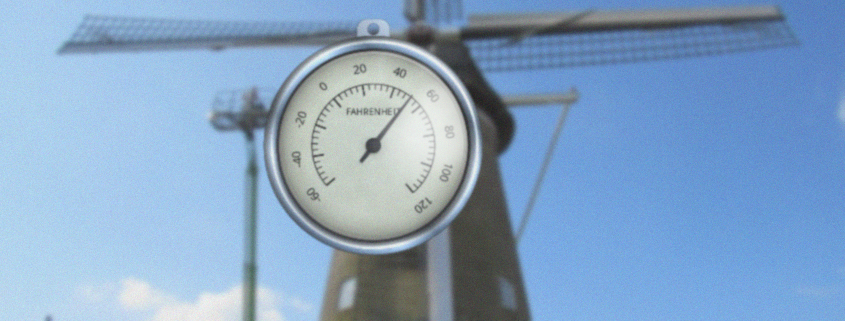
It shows 52
